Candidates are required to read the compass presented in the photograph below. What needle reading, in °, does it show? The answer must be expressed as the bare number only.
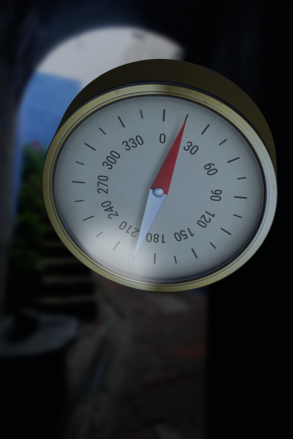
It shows 15
